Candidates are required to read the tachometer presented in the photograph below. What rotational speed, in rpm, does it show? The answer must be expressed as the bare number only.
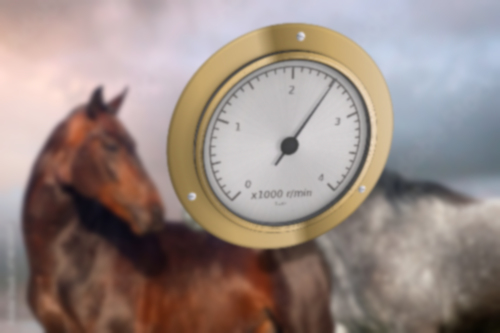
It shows 2500
